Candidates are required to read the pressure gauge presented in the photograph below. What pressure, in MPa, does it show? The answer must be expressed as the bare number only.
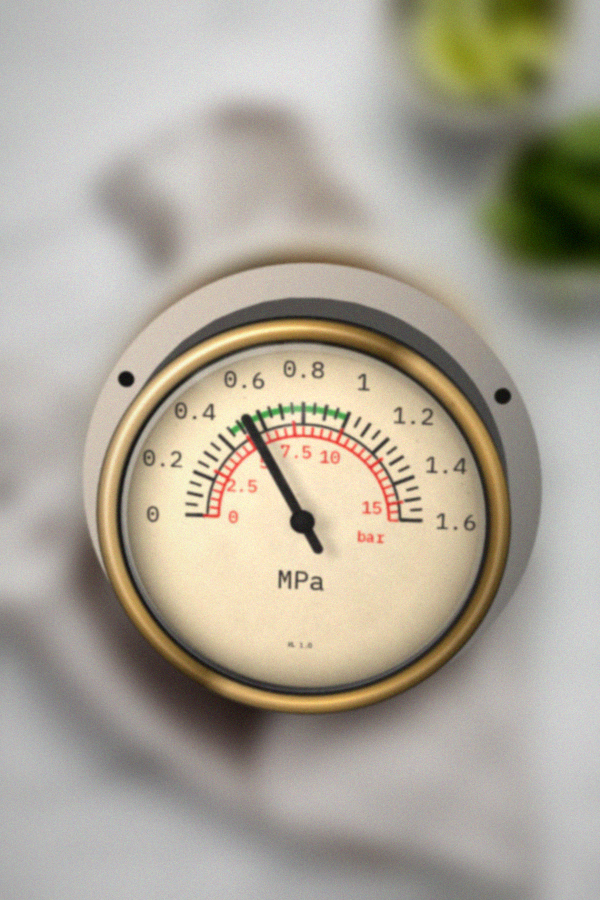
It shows 0.55
